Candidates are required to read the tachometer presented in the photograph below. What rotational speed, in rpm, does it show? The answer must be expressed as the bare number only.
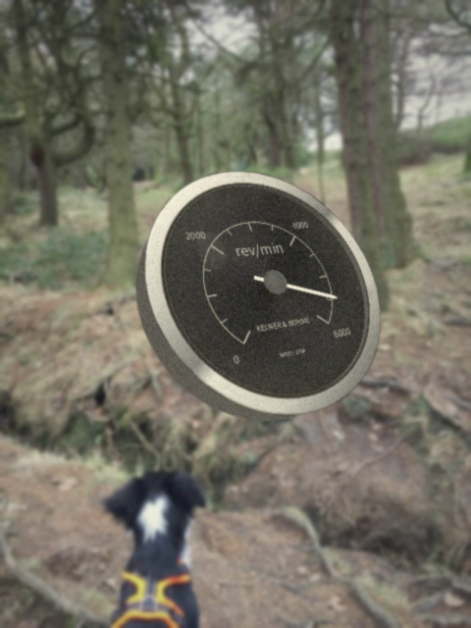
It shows 5500
